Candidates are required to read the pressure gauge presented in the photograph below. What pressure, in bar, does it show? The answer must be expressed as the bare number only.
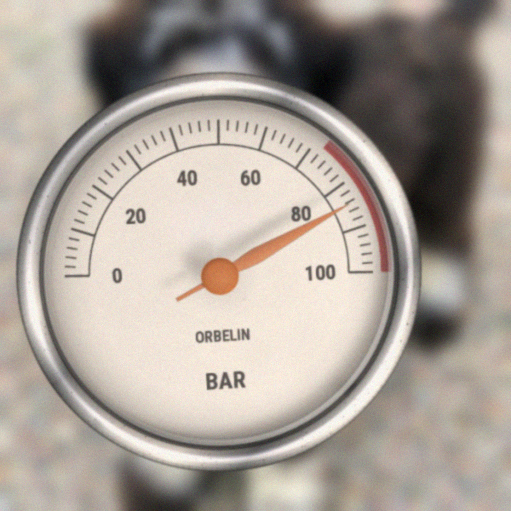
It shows 84
